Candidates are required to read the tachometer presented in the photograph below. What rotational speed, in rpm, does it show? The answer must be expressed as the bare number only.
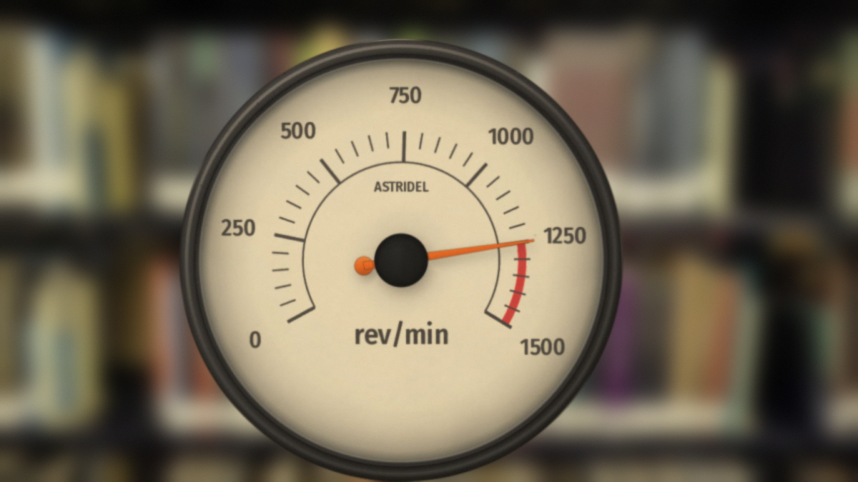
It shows 1250
